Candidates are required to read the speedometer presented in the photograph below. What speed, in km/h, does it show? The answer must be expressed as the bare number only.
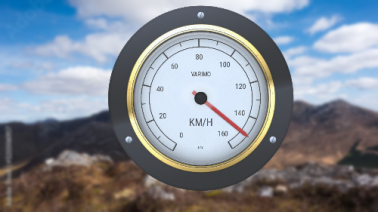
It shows 150
